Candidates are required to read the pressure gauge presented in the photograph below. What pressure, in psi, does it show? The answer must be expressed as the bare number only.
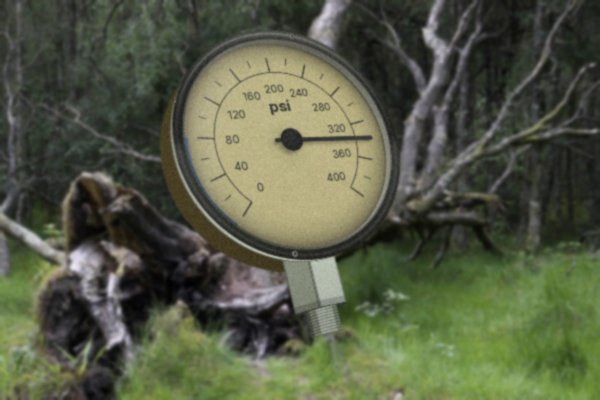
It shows 340
